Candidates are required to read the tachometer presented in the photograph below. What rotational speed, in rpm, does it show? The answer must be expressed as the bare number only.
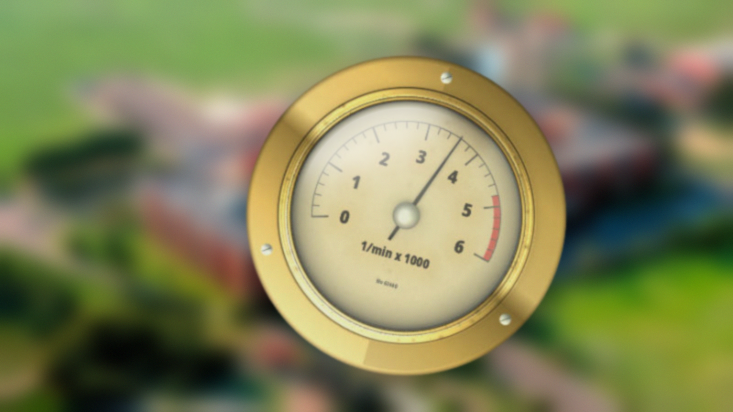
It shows 3600
